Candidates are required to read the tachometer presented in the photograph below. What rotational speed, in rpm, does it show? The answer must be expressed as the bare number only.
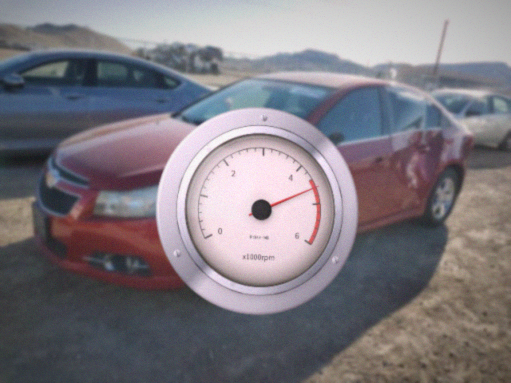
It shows 4600
